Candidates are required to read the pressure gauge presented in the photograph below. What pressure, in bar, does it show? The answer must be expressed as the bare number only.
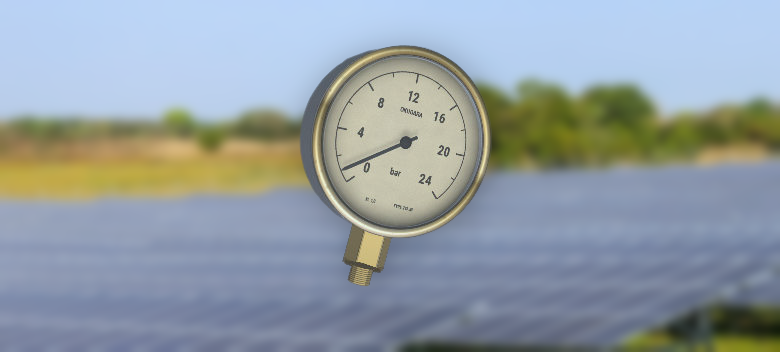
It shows 1
